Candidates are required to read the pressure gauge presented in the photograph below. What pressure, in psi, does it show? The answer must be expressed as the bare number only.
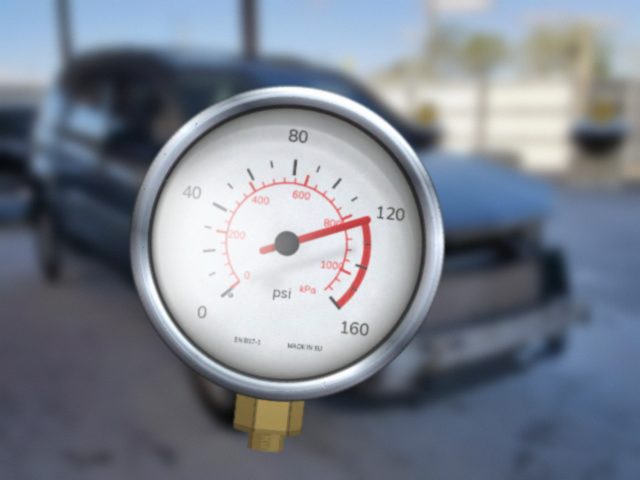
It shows 120
